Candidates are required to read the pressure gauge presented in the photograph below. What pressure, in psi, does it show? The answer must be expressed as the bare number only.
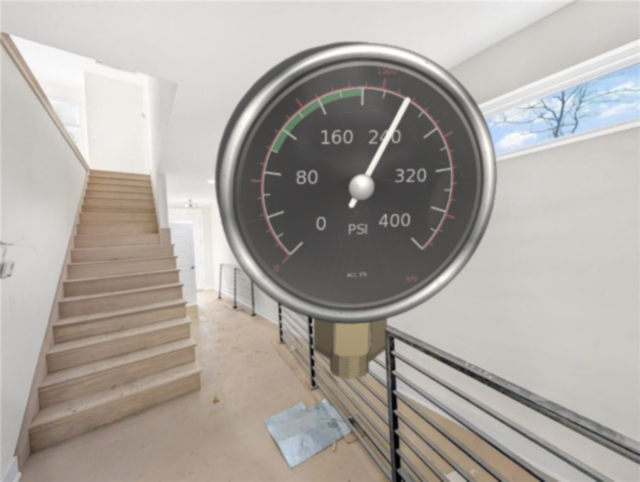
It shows 240
